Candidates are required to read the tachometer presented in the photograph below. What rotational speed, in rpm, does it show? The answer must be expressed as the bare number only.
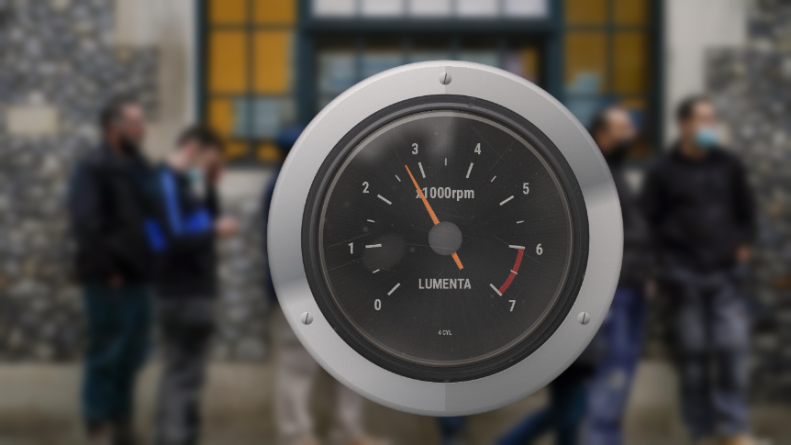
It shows 2750
